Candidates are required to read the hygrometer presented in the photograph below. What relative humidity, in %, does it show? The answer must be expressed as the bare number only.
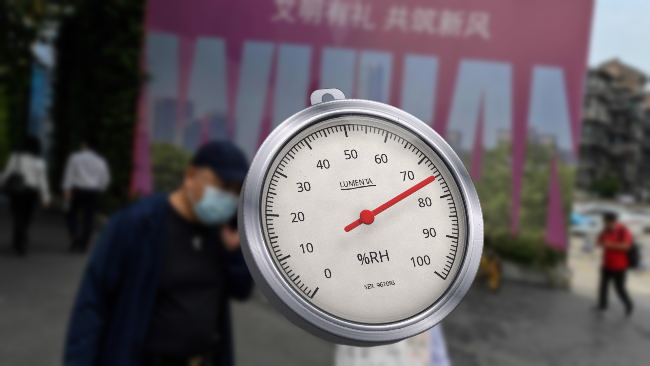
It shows 75
